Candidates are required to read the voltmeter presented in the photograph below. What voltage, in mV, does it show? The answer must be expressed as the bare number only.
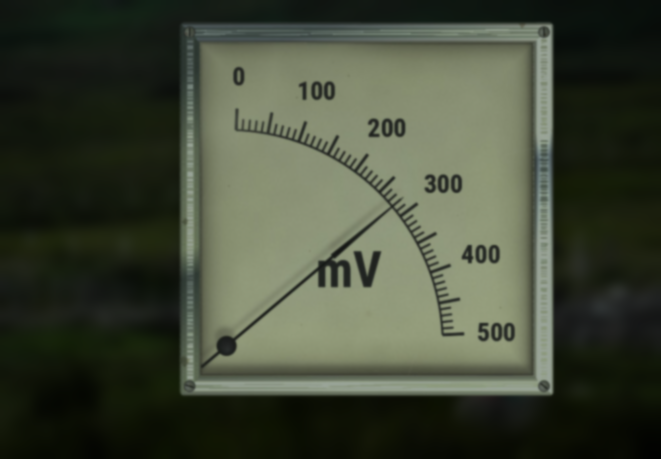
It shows 280
